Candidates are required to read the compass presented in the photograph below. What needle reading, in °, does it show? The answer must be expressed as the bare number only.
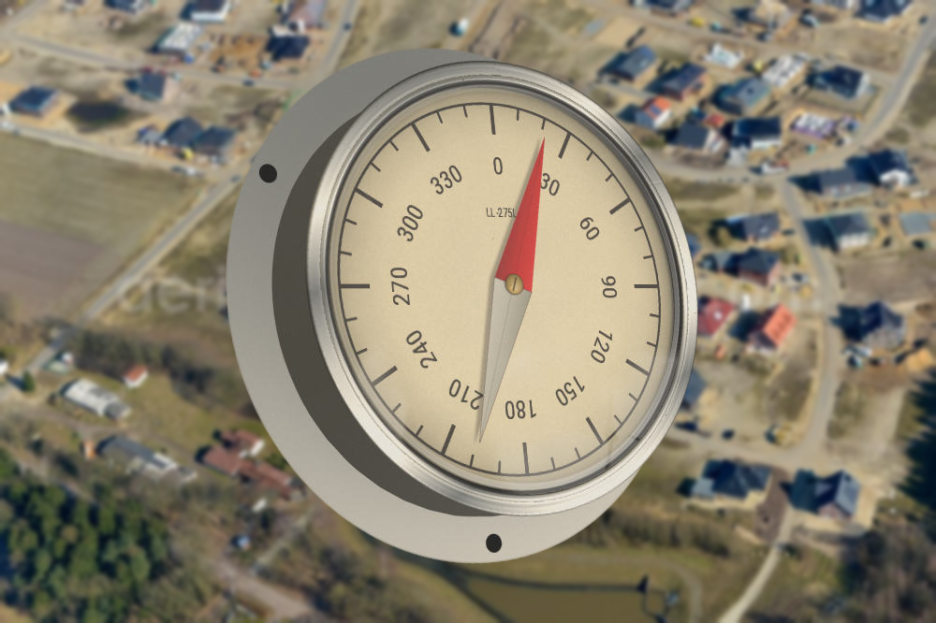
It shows 20
